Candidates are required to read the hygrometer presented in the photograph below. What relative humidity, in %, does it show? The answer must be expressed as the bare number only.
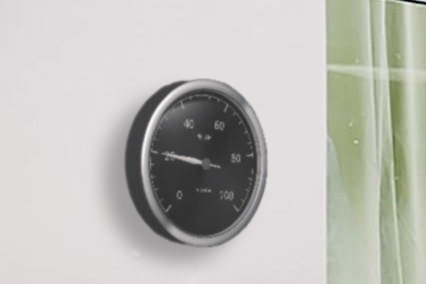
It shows 20
